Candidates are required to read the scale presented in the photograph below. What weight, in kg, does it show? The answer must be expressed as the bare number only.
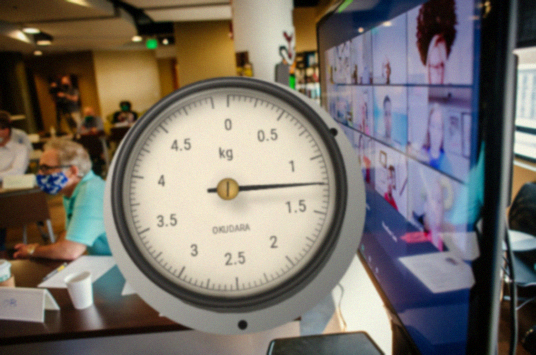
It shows 1.25
